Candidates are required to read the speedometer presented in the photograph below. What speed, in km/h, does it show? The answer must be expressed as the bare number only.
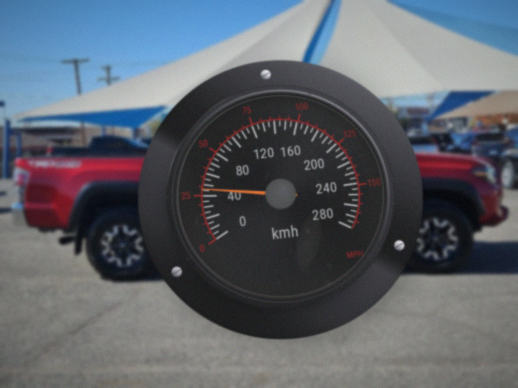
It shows 45
